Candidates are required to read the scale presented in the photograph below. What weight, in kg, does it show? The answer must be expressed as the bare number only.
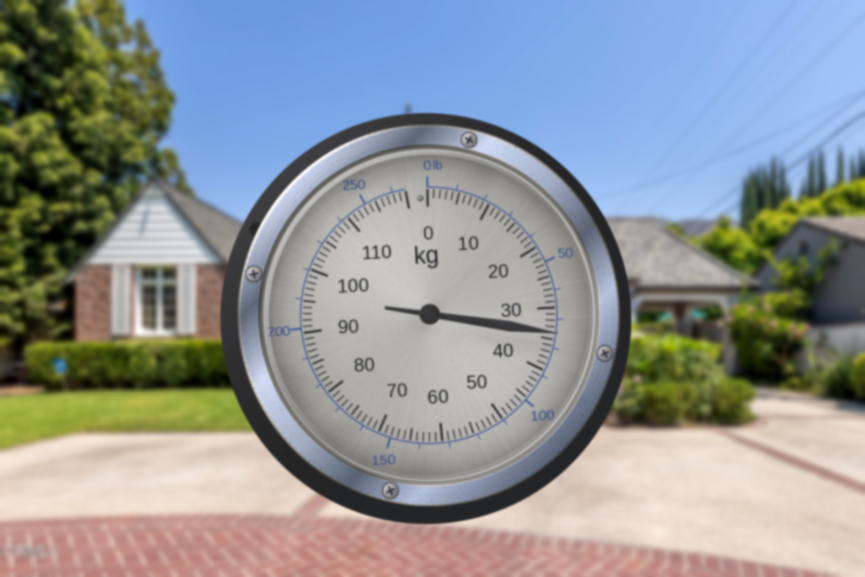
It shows 34
